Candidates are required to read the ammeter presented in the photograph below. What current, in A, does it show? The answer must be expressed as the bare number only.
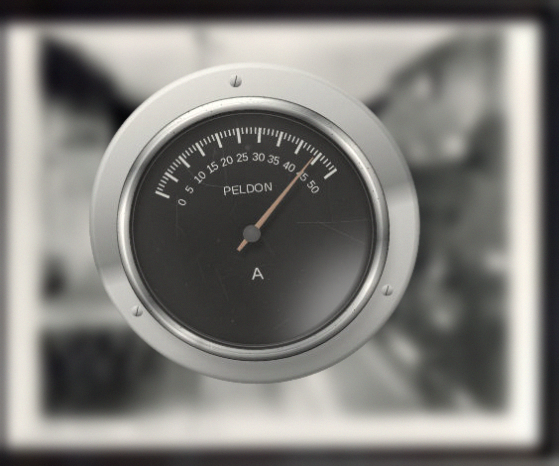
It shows 44
